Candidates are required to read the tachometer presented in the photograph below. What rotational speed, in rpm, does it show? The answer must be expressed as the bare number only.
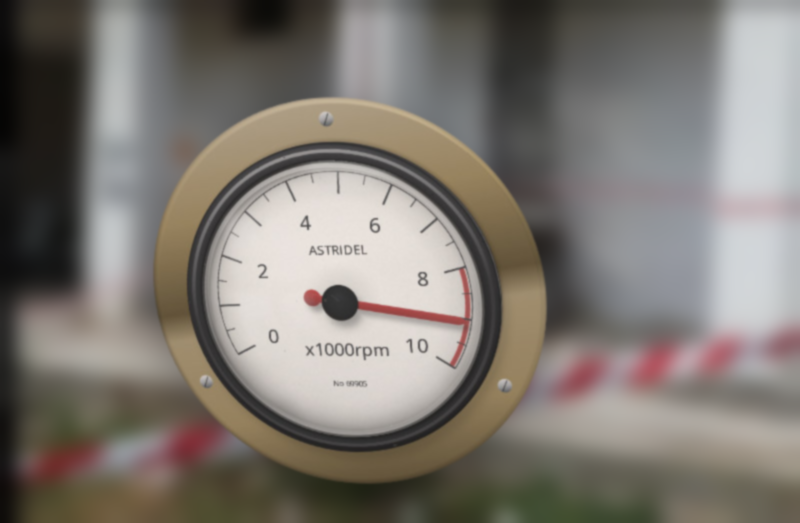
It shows 9000
